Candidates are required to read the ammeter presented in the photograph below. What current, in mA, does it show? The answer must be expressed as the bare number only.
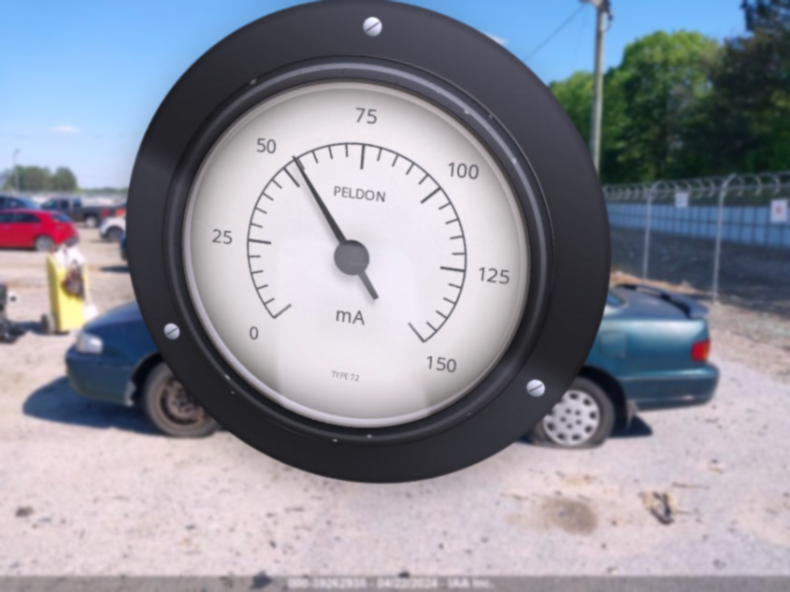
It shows 55
